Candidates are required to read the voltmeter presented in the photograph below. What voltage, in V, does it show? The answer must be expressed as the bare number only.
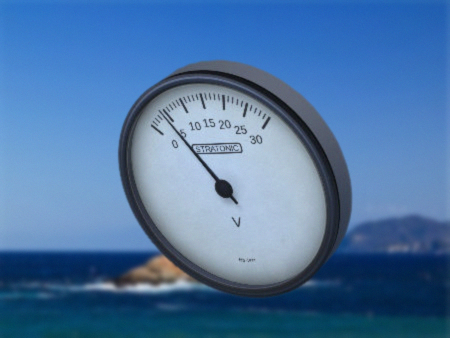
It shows 5
